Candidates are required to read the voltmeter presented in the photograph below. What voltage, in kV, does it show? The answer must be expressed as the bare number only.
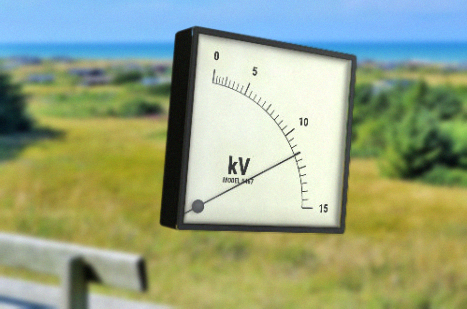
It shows 11.5
